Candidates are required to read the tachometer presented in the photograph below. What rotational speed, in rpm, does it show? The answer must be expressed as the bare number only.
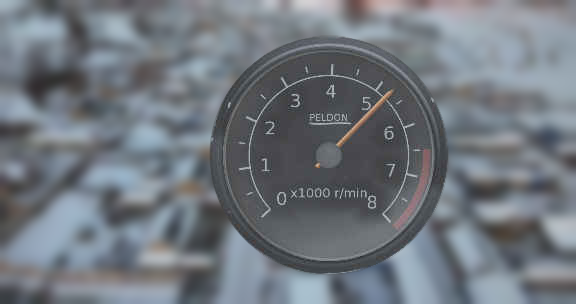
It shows 5250
